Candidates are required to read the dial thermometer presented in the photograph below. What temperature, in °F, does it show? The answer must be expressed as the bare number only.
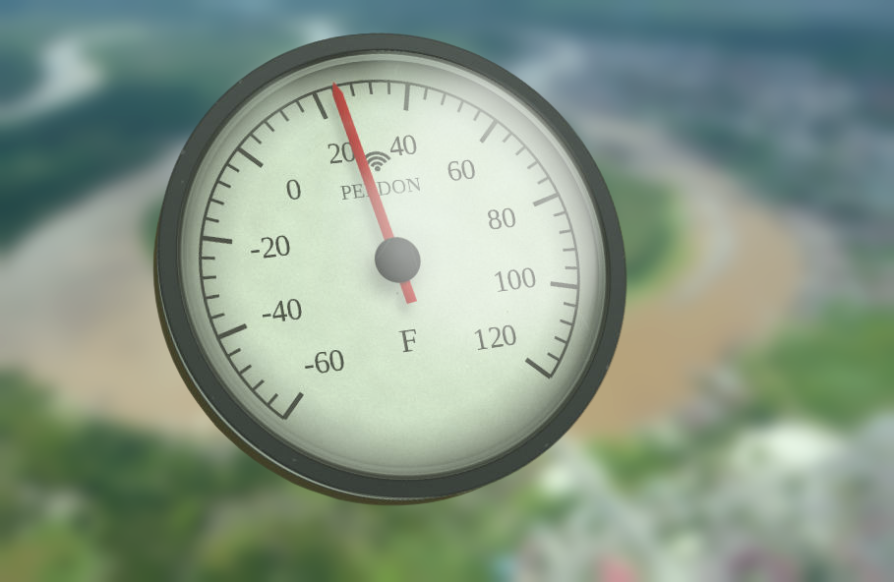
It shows 24
